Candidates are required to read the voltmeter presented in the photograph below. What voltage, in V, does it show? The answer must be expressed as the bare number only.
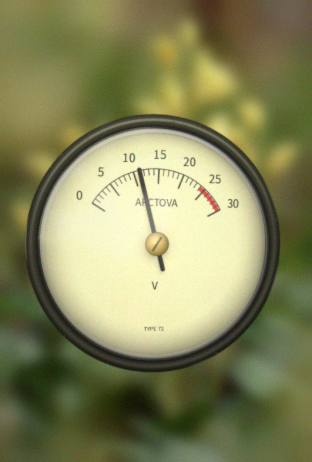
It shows 11
